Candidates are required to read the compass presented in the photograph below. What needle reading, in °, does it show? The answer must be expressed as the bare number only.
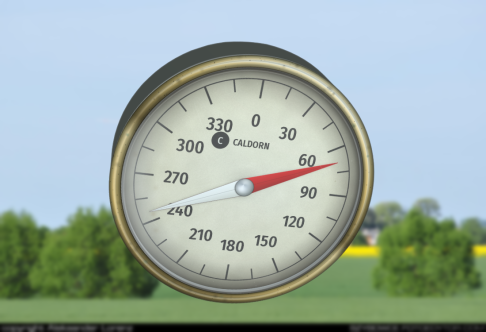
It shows 67.5
